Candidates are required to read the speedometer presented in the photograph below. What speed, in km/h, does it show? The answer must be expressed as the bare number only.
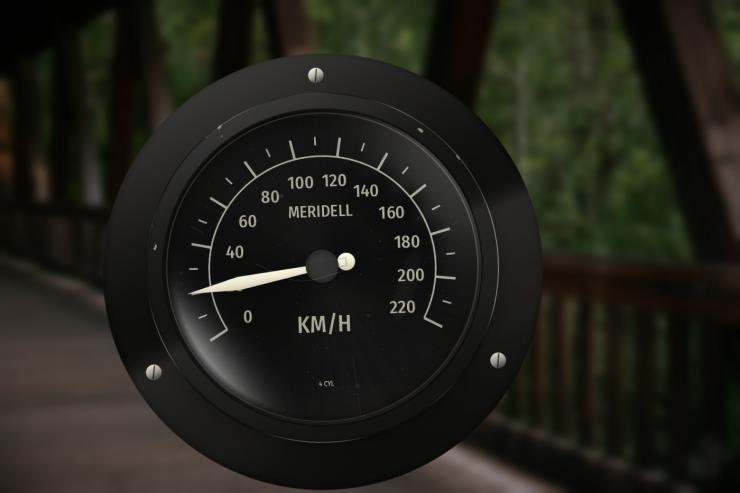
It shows 20
